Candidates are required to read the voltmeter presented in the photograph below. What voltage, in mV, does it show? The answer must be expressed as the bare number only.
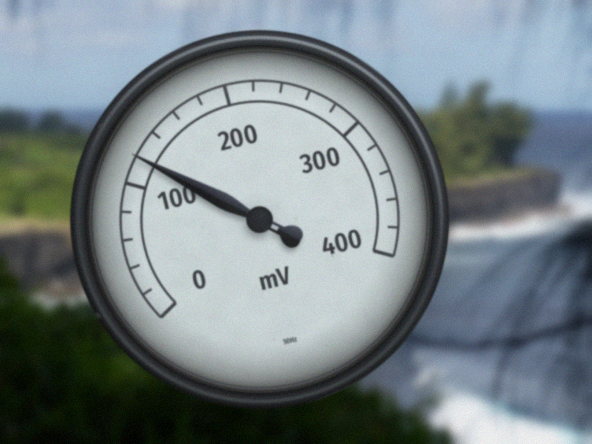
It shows 120
